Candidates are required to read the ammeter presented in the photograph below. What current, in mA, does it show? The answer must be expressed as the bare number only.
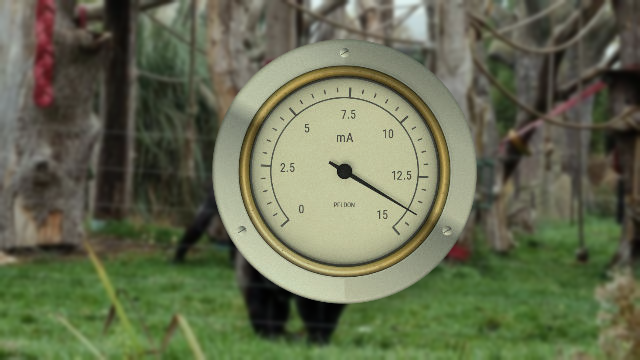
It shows 14
